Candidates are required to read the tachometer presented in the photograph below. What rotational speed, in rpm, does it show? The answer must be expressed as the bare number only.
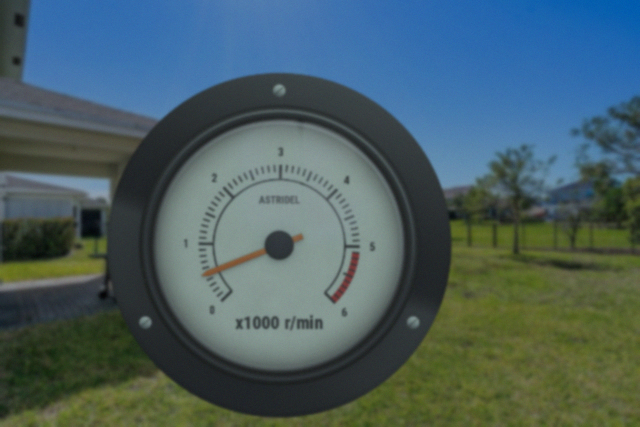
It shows 500
